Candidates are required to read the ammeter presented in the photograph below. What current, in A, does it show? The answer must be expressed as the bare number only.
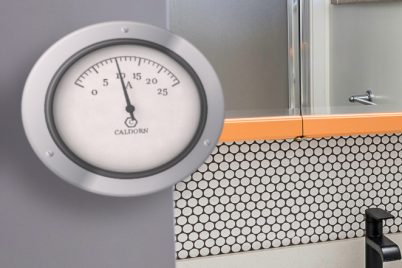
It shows 10
